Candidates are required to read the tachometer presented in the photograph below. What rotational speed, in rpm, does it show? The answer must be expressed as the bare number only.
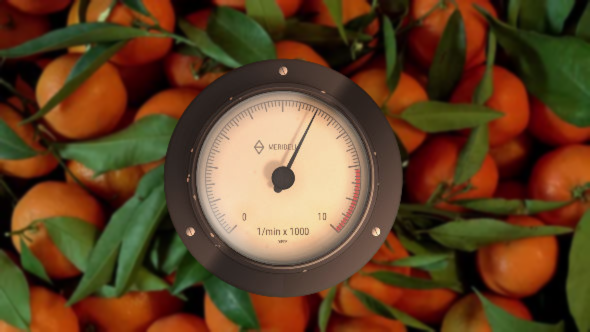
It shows 6000
